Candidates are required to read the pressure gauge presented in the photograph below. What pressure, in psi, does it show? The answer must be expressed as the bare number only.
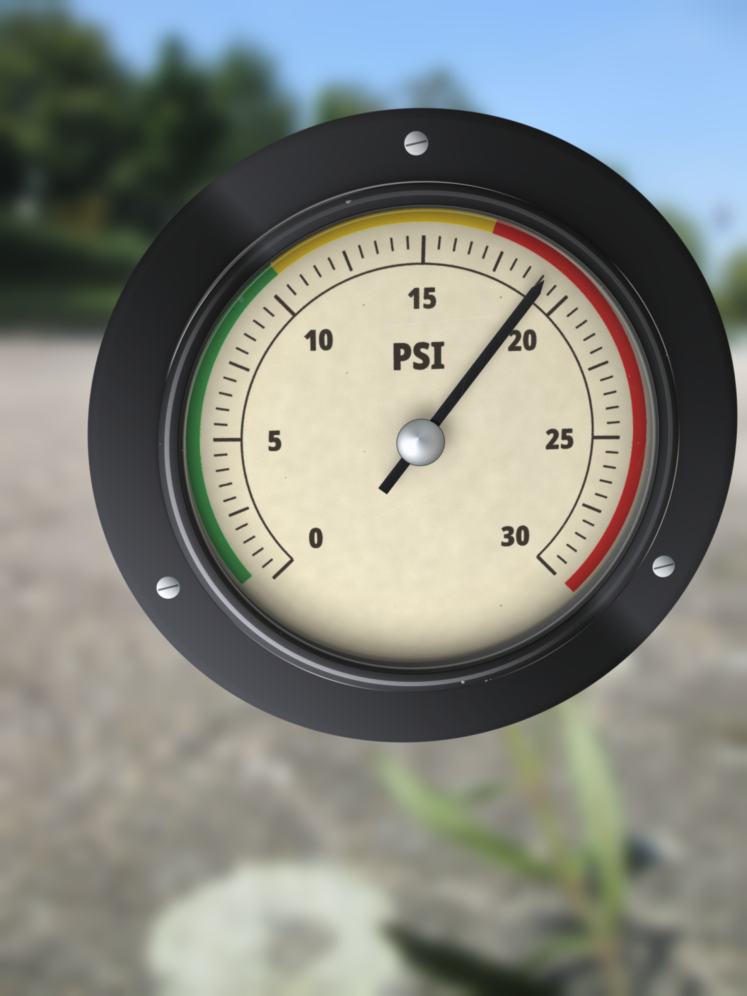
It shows 19
